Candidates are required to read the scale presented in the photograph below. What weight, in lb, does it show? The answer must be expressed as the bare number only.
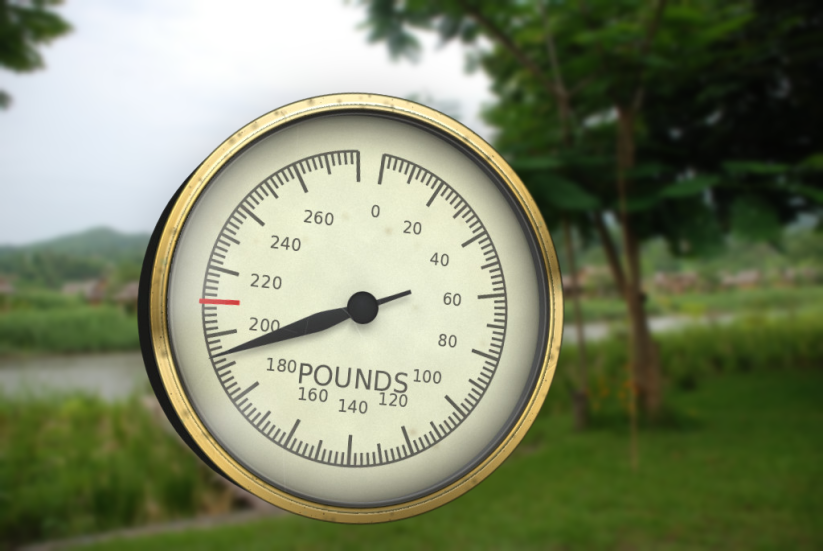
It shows 194
